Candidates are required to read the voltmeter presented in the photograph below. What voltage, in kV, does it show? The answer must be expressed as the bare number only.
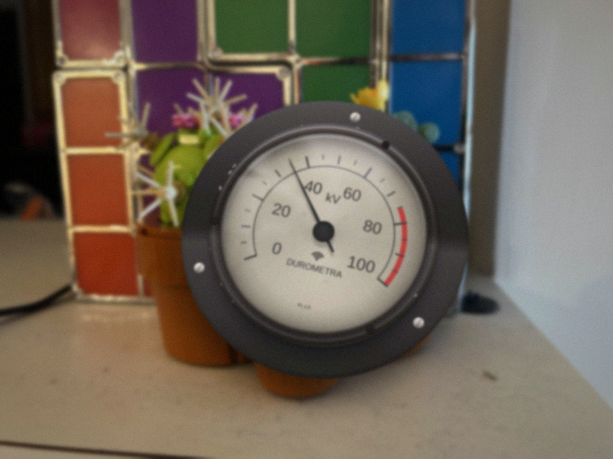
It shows 35
